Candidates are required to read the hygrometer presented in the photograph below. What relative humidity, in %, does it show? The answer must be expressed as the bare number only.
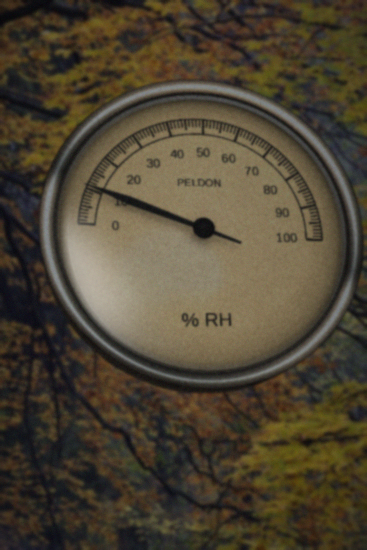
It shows 10
